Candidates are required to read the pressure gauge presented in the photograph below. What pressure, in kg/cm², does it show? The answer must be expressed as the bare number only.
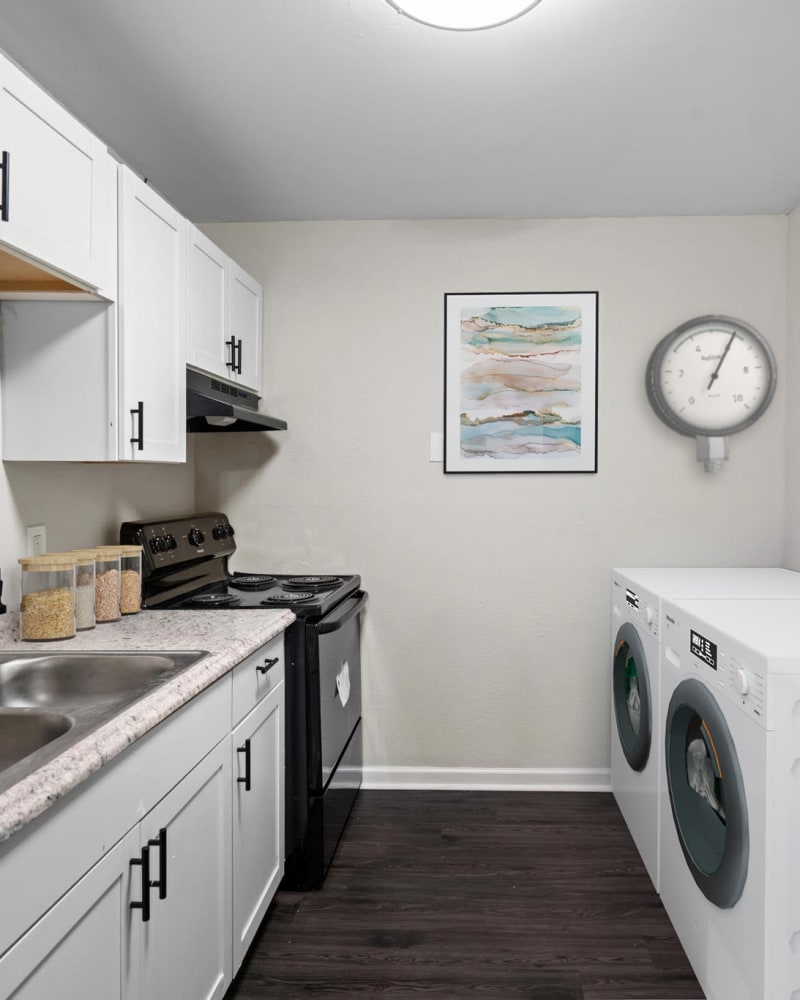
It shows 6
